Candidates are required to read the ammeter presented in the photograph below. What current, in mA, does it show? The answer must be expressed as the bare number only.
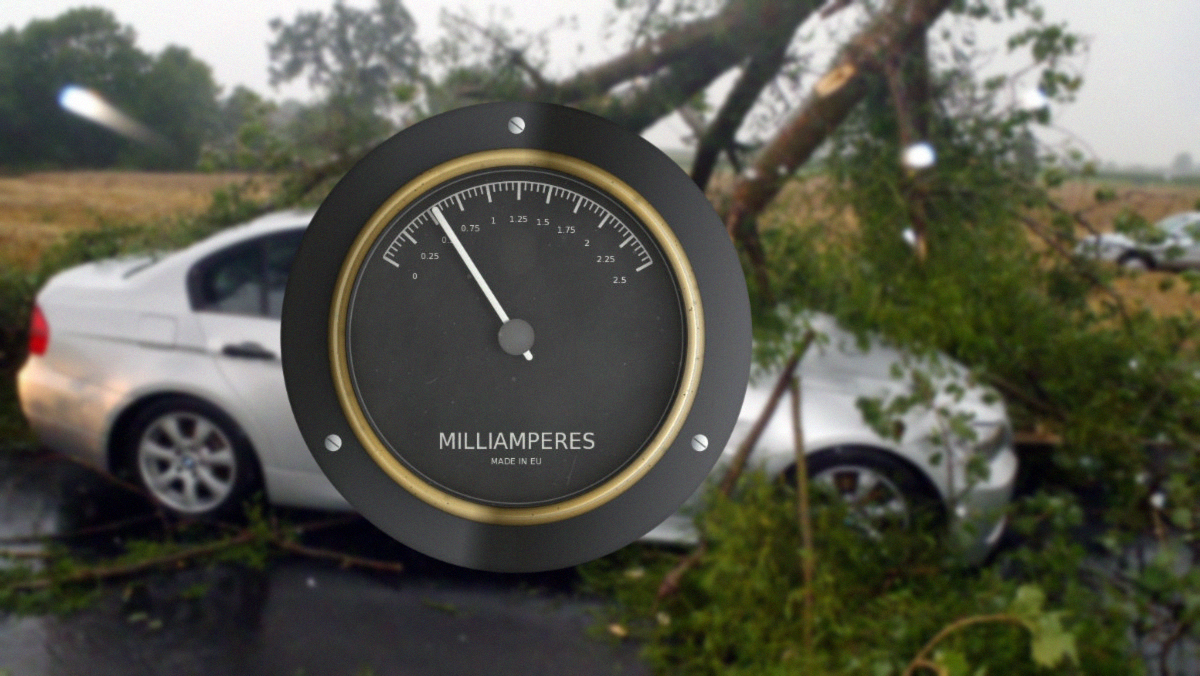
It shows 0.55
